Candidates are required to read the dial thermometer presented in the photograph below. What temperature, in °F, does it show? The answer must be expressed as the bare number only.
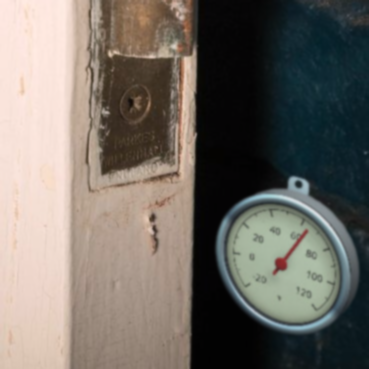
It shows 65
